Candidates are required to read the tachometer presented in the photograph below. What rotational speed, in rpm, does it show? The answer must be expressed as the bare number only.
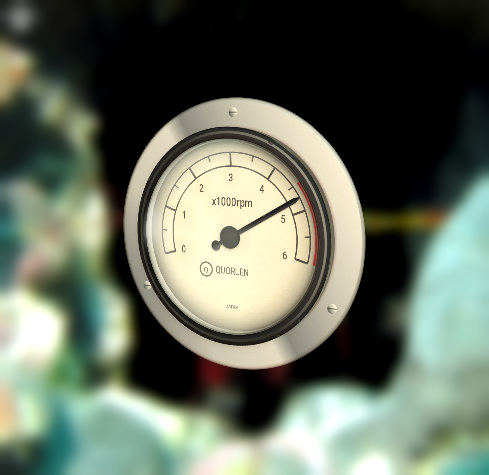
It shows 4750
